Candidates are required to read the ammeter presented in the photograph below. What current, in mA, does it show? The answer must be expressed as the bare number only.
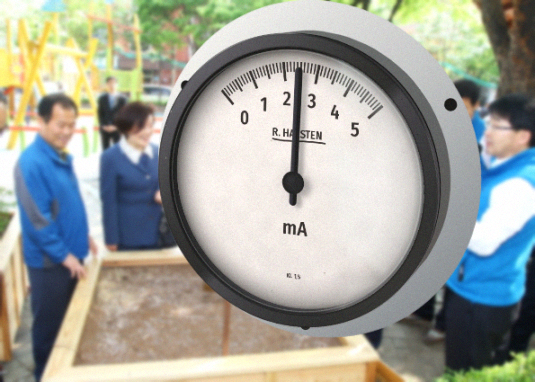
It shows 2.5
